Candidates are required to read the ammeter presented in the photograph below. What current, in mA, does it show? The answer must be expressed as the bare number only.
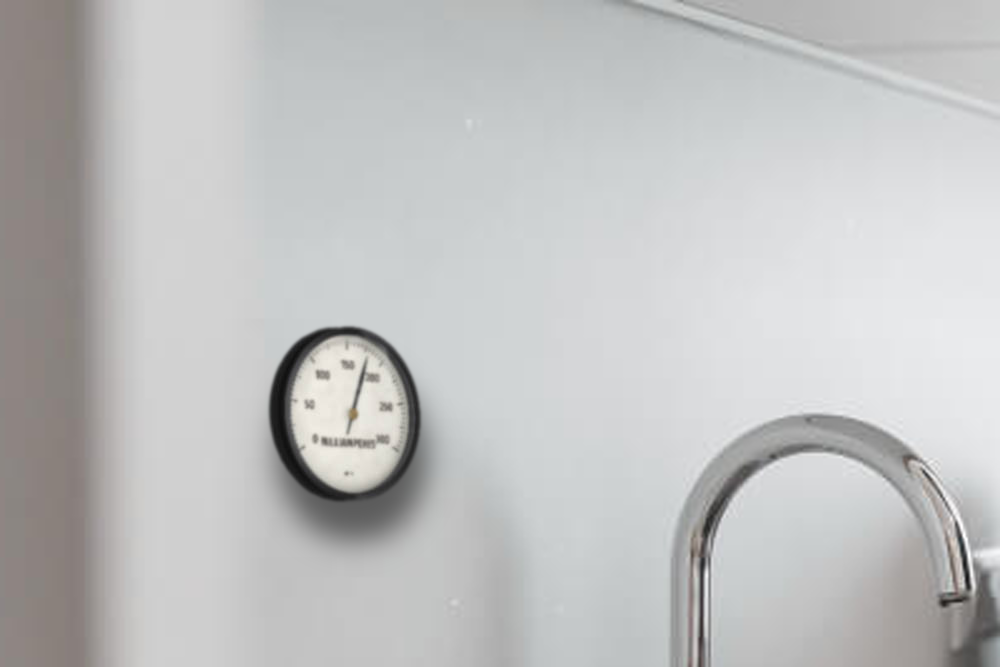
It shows 175
